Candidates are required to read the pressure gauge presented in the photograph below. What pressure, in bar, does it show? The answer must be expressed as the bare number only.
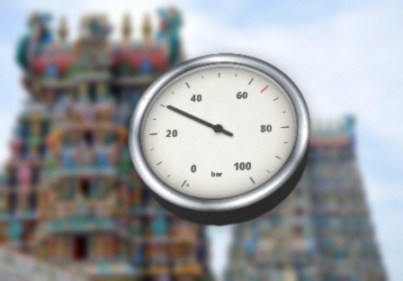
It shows 30
